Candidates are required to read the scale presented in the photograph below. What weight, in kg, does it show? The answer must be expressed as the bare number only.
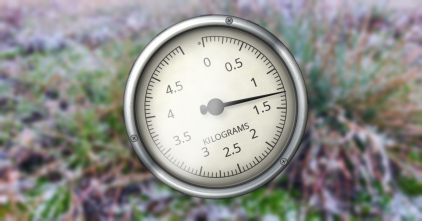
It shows 1.3
